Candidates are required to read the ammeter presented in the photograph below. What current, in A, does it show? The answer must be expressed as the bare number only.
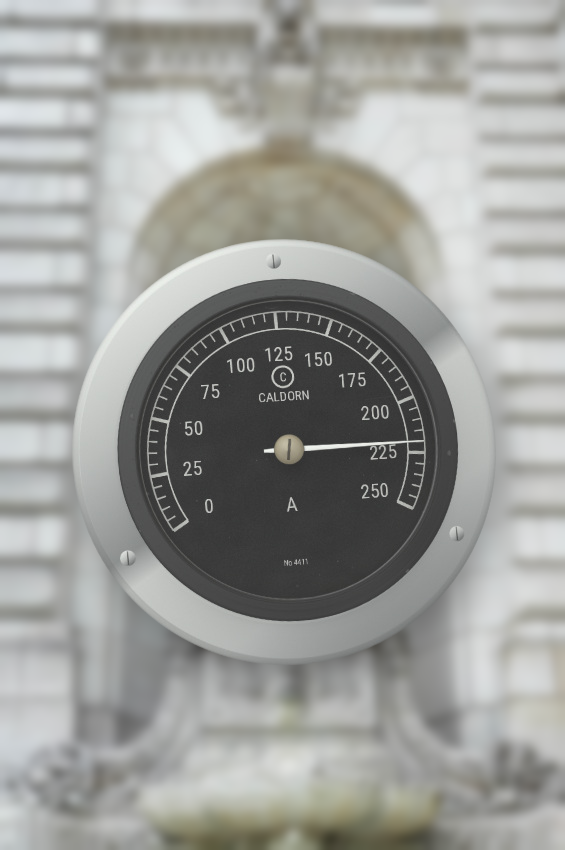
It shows 220
